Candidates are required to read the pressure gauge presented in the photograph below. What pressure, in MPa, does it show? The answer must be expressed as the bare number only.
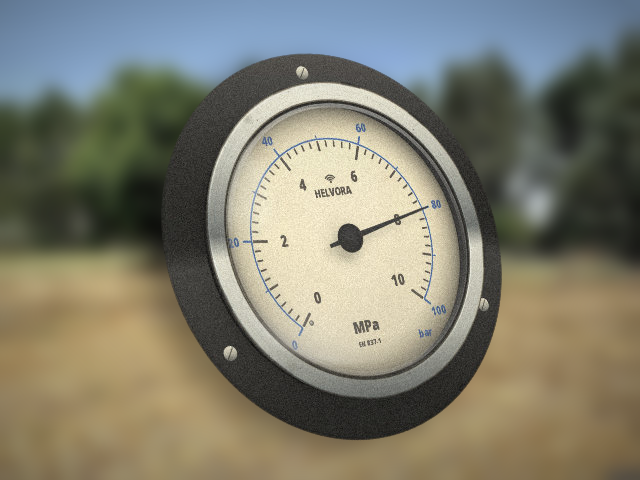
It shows 8
